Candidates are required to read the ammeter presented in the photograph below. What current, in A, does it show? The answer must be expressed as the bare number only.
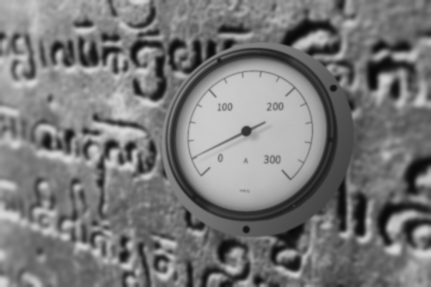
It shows 20
